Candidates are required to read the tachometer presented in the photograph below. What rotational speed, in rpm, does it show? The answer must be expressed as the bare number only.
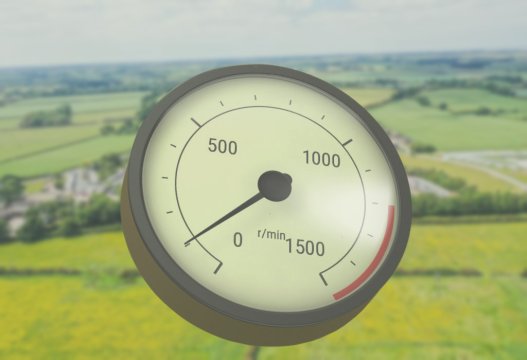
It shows 100
